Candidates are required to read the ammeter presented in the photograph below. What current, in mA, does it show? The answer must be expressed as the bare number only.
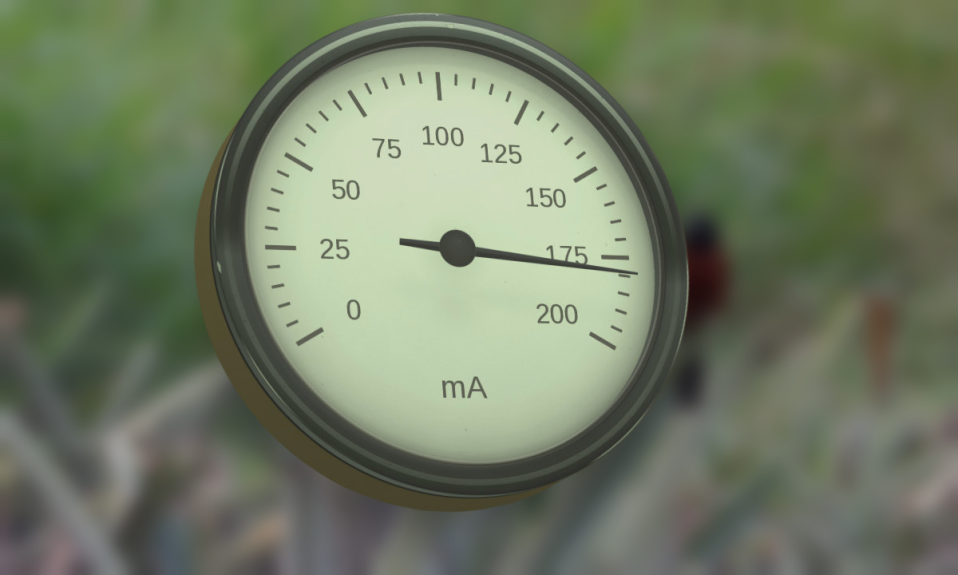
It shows 180
